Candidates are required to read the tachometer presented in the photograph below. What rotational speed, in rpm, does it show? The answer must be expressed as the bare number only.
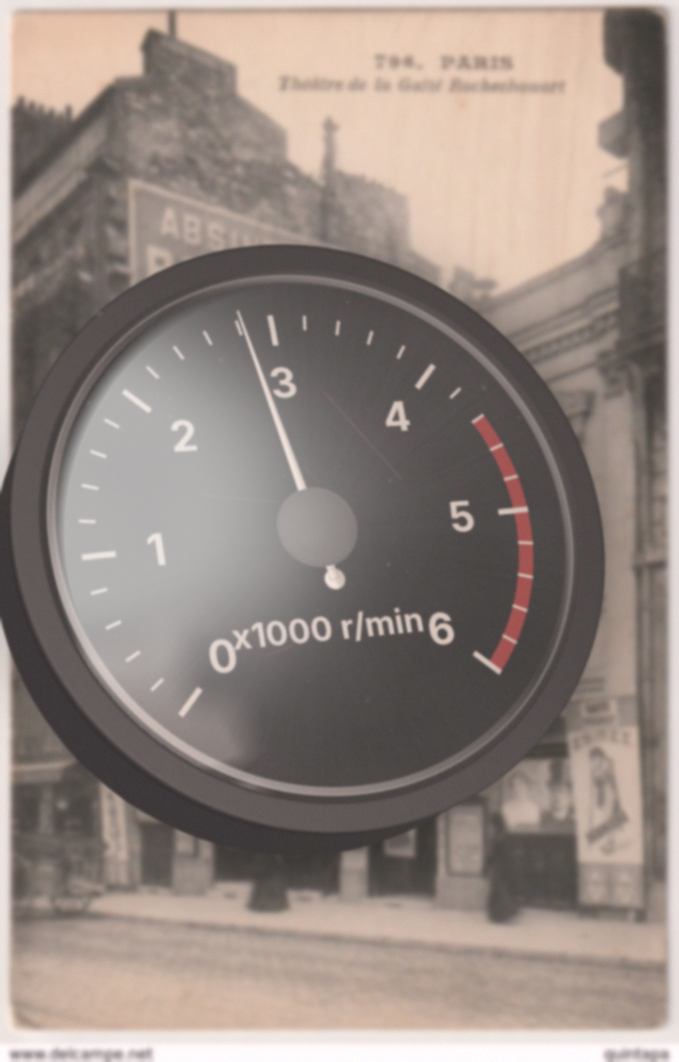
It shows 2800
